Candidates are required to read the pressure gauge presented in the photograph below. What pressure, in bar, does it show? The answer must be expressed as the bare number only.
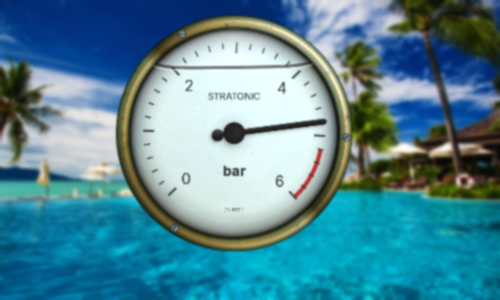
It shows 4.8
